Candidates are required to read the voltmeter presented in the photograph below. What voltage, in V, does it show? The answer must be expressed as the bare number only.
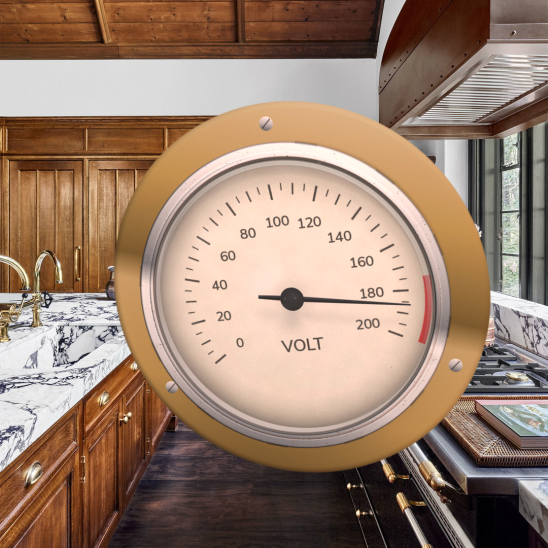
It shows 185
